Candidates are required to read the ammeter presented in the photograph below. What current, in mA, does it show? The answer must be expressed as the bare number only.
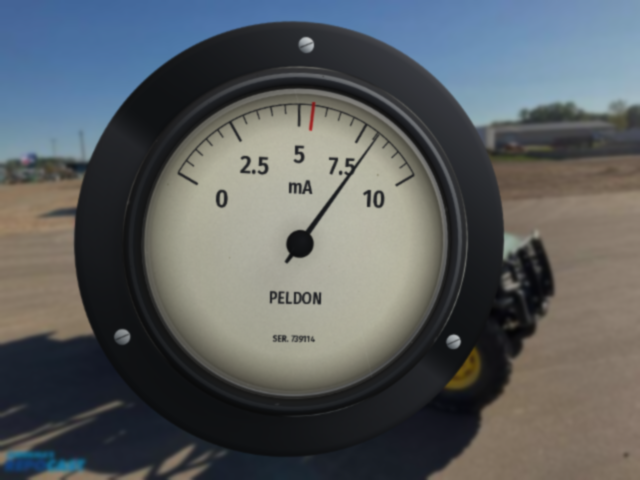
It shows 8
